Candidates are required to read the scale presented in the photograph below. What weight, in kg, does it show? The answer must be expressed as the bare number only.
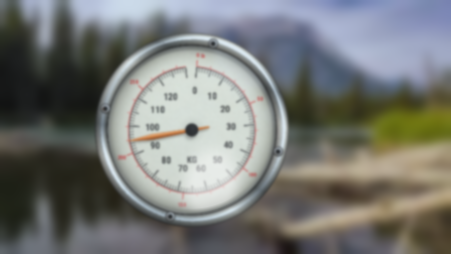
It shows 95
